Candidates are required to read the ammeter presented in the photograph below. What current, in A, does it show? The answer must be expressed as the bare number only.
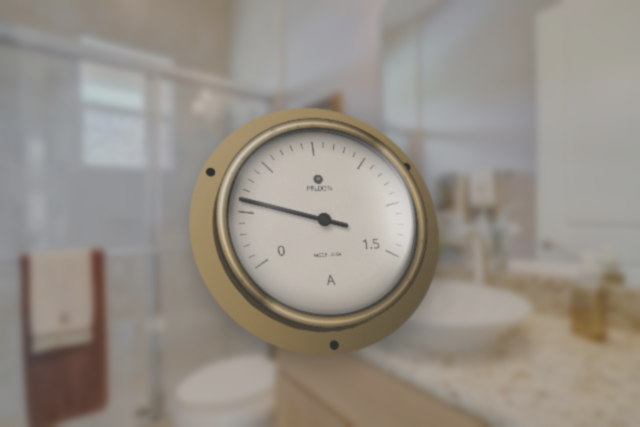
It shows 0.3
